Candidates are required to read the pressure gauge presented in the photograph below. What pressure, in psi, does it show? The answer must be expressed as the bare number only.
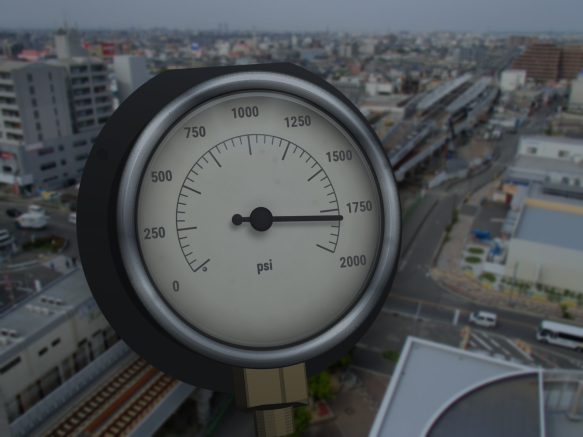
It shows 1800
